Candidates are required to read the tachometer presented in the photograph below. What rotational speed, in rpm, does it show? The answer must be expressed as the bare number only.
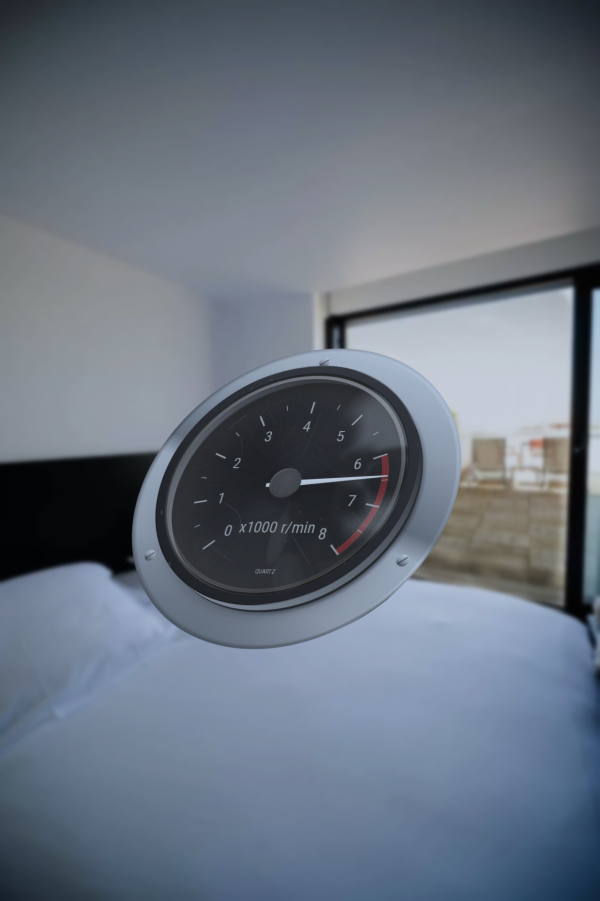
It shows 6500
